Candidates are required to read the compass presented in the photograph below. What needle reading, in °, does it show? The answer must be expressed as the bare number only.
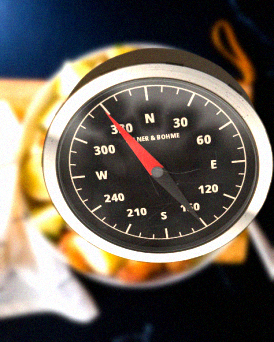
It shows 330
